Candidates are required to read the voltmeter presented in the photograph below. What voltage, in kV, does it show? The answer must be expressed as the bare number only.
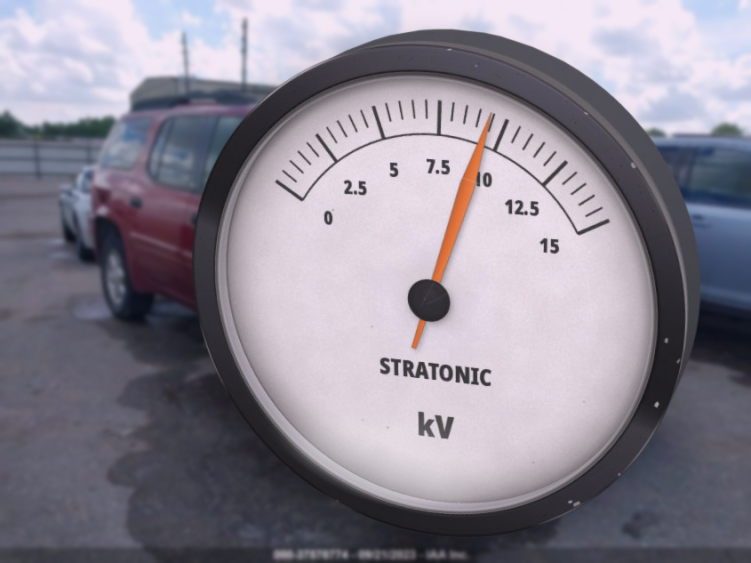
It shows 9.5
